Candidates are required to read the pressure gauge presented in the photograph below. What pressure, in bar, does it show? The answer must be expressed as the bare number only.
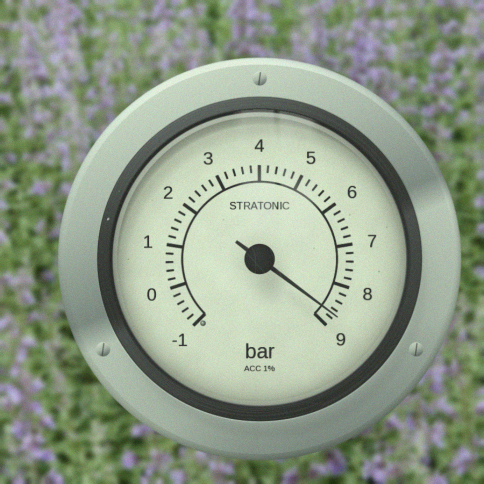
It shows 8.7
